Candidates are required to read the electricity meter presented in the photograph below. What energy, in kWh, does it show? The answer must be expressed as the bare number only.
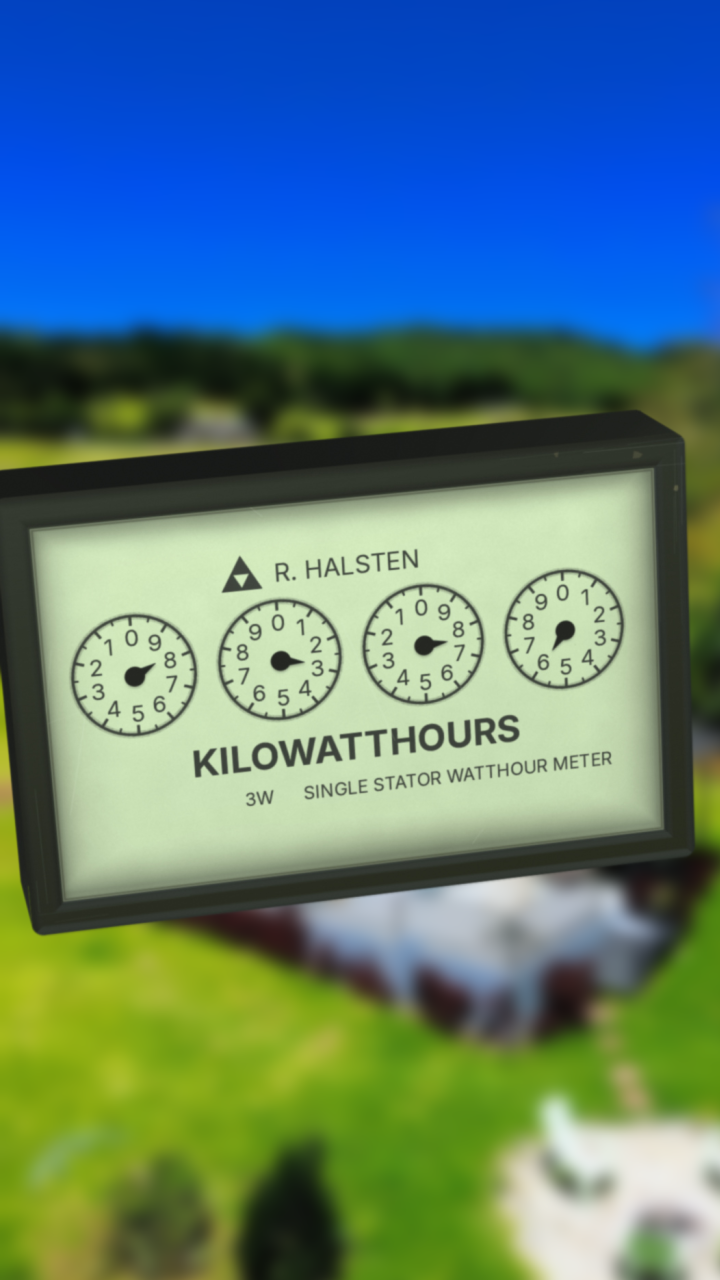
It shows 8276
